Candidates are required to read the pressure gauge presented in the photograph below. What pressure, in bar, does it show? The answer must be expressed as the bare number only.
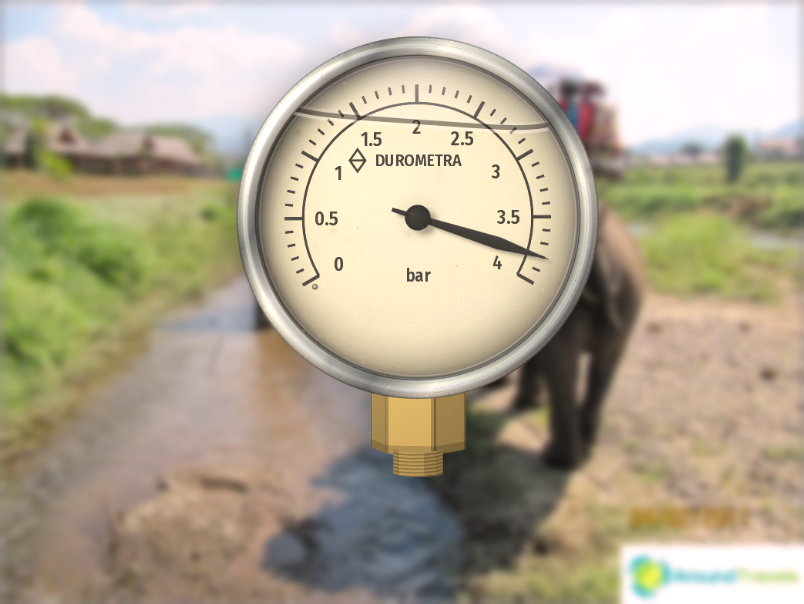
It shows 3.8
